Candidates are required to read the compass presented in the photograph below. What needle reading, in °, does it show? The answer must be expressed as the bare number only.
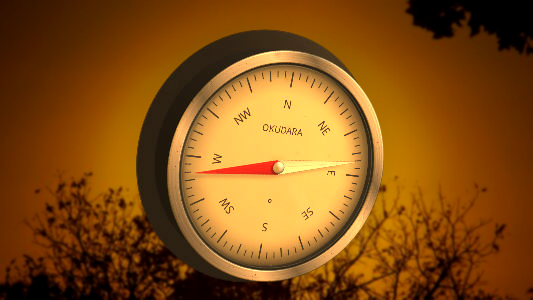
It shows 260
